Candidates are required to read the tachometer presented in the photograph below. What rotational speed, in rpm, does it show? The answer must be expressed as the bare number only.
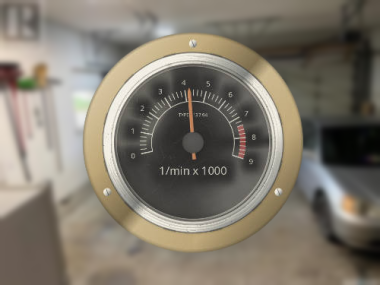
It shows 4200
